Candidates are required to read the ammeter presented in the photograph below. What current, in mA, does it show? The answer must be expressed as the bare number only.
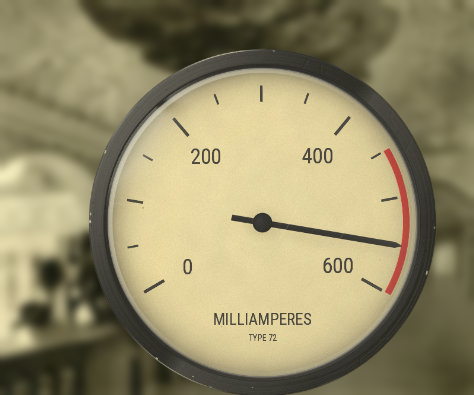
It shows 550
